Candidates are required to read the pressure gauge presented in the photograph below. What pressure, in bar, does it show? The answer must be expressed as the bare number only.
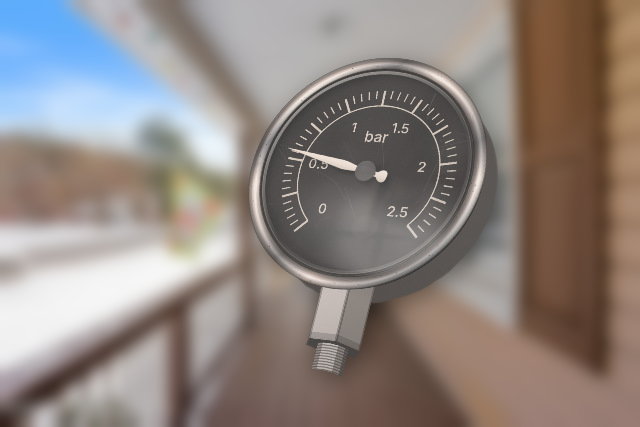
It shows 0.55
